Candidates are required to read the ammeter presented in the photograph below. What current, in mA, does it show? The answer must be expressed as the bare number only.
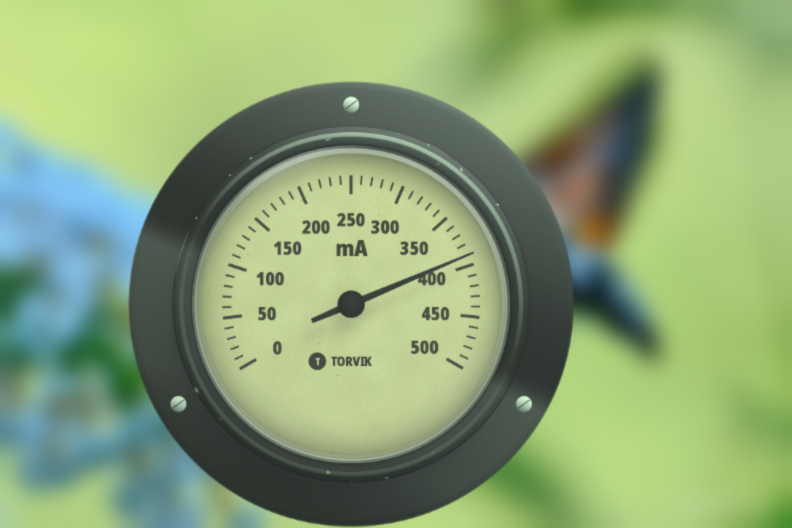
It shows 390
